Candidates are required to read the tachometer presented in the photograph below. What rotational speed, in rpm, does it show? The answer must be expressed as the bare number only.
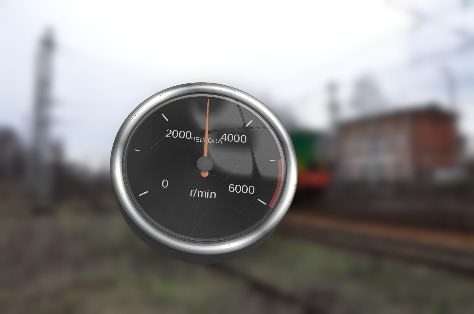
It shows 3000
